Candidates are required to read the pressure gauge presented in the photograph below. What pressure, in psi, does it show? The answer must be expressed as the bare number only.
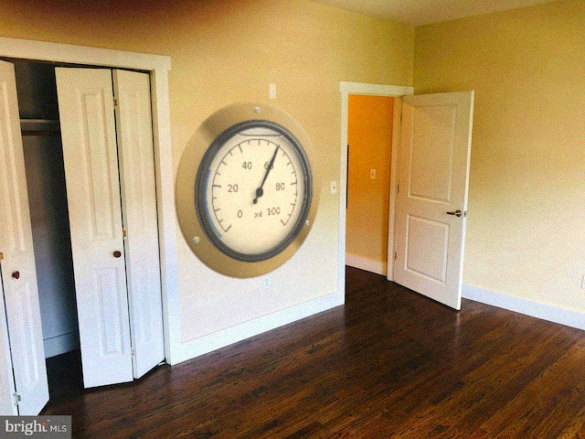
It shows 60
